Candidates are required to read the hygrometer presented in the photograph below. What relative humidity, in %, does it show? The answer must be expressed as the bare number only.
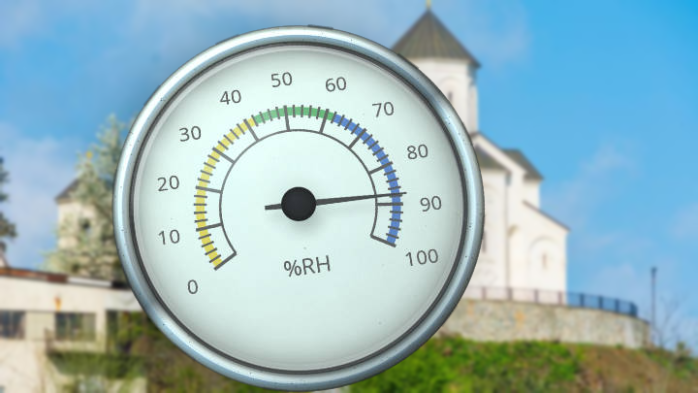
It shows 88
